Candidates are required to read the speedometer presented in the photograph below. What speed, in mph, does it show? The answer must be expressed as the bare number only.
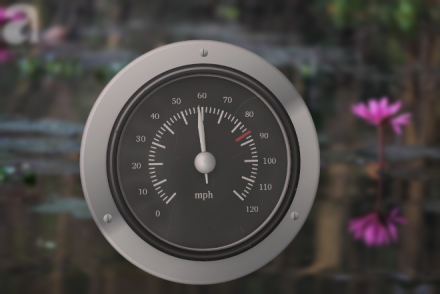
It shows 58
